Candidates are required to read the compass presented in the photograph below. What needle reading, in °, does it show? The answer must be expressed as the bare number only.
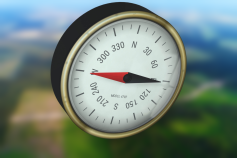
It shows 270
